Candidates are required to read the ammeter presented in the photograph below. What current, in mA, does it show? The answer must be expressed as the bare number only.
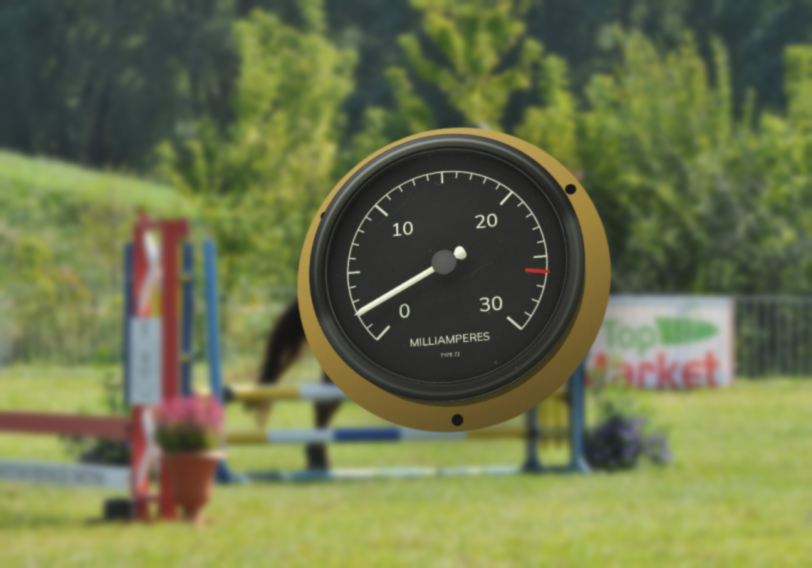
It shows 2
